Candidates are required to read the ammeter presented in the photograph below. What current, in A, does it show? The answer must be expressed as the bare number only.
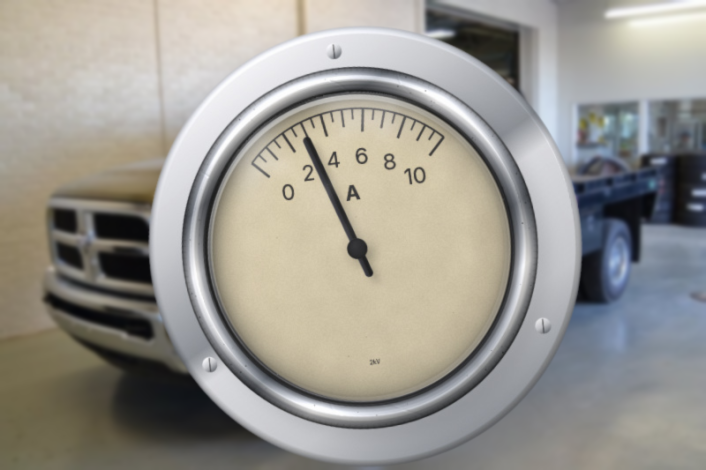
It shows 3
